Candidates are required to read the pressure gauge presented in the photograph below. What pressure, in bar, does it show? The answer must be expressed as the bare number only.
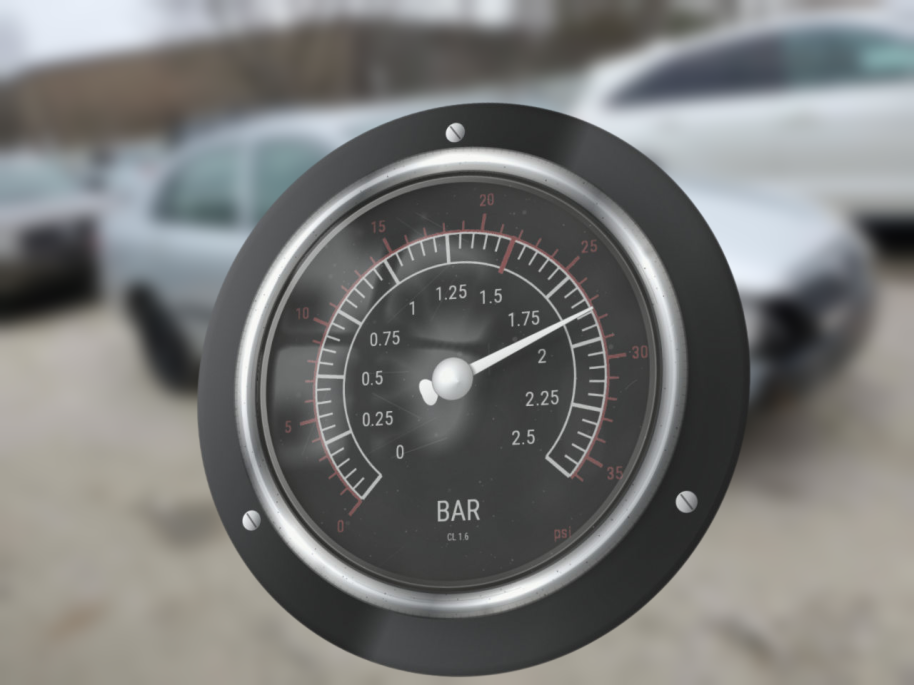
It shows 1.9
